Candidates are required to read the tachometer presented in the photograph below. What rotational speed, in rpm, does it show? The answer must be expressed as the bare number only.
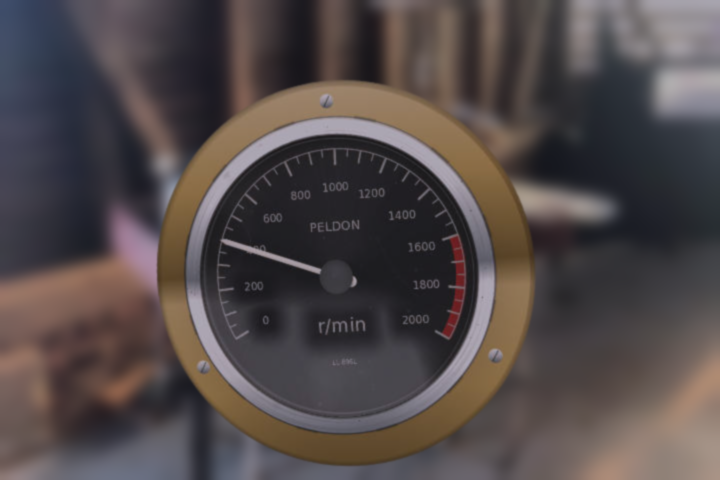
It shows 400
